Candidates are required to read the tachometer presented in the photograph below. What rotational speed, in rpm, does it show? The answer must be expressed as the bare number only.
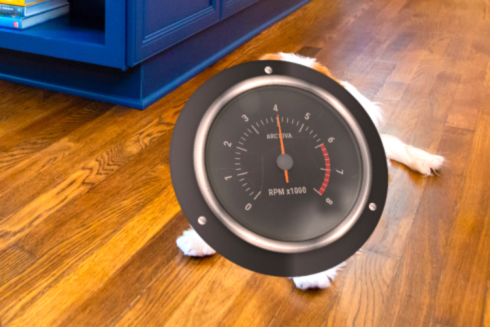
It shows 4000
